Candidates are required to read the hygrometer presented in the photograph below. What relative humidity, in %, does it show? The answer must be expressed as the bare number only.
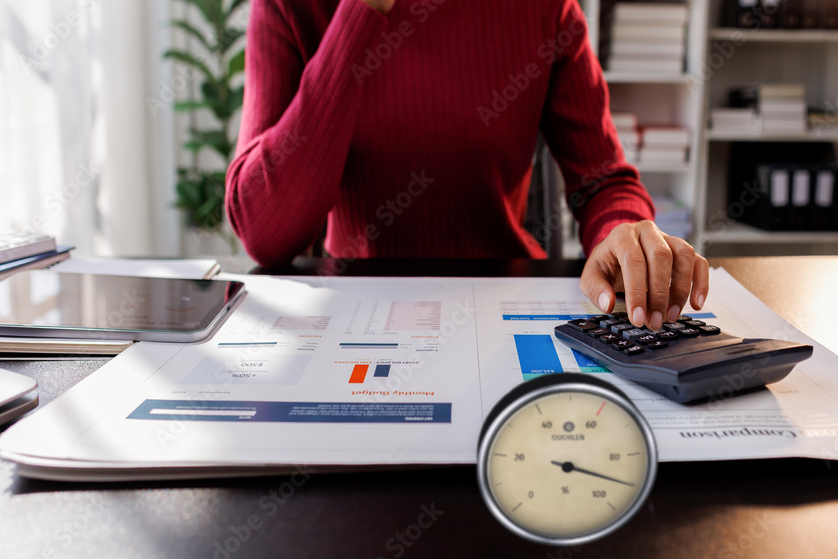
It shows 90
